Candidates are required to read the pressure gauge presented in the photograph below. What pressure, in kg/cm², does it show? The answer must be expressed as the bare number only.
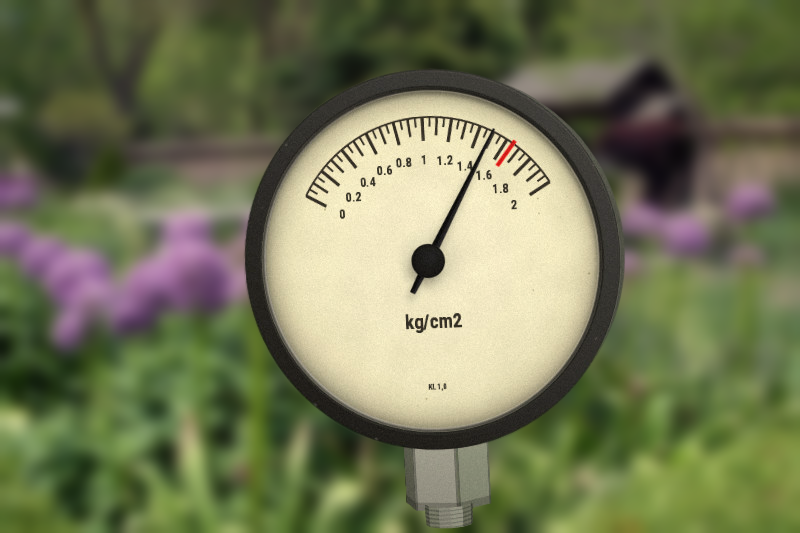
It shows 1.5
